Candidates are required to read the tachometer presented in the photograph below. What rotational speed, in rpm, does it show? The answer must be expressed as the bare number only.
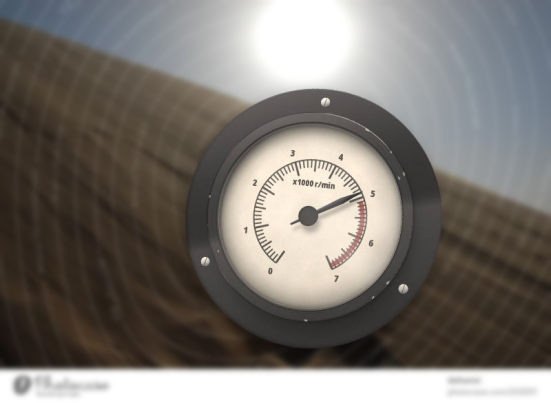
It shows 4900
